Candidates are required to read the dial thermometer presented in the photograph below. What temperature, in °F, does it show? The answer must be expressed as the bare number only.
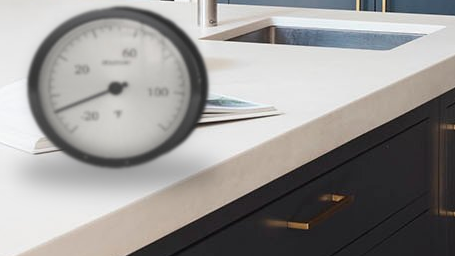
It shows -8
